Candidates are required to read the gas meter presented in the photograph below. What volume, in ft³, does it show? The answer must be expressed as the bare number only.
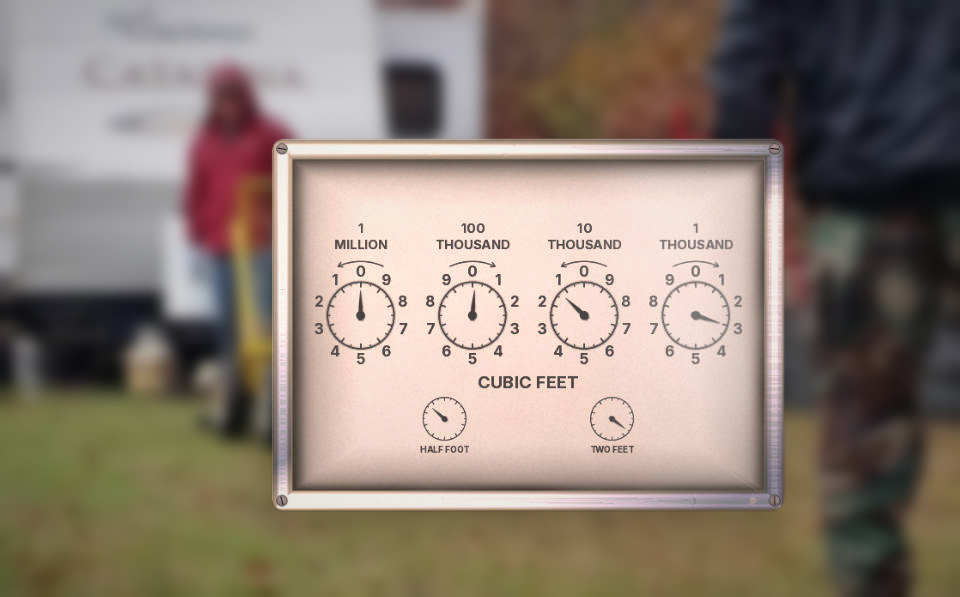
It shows 1300
